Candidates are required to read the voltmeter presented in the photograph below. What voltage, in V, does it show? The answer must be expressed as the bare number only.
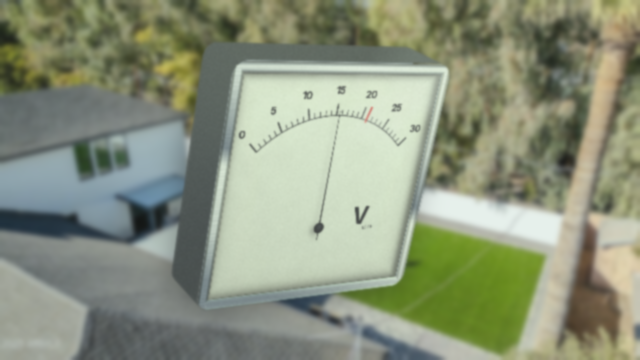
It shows 15
